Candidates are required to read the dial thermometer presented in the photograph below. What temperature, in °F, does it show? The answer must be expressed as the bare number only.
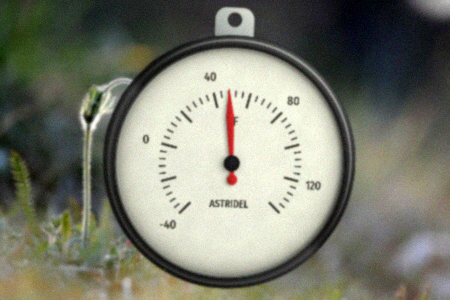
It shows 48
